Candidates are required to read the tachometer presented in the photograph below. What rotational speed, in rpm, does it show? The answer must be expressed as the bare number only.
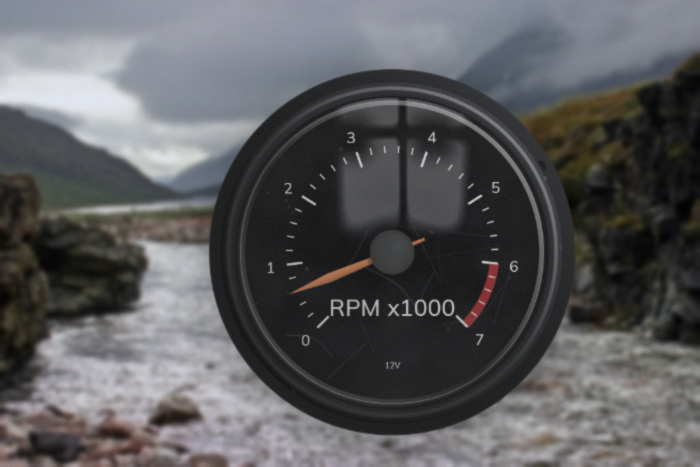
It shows 600
